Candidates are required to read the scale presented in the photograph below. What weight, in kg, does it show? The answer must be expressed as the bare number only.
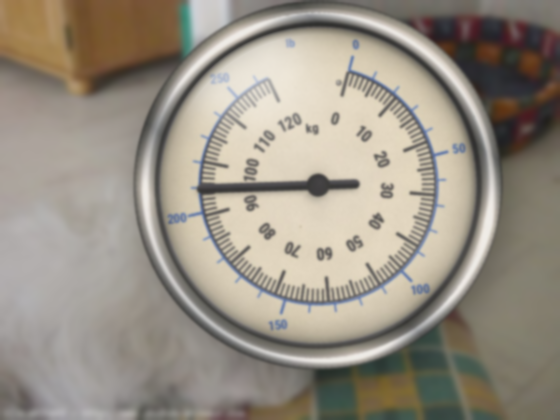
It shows 95
